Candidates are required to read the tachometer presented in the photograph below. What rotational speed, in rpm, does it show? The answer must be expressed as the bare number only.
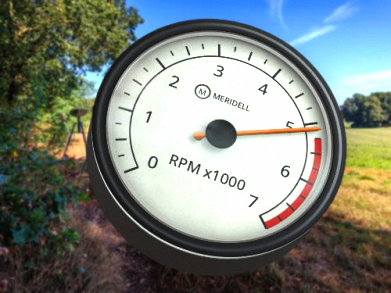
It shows 5125
